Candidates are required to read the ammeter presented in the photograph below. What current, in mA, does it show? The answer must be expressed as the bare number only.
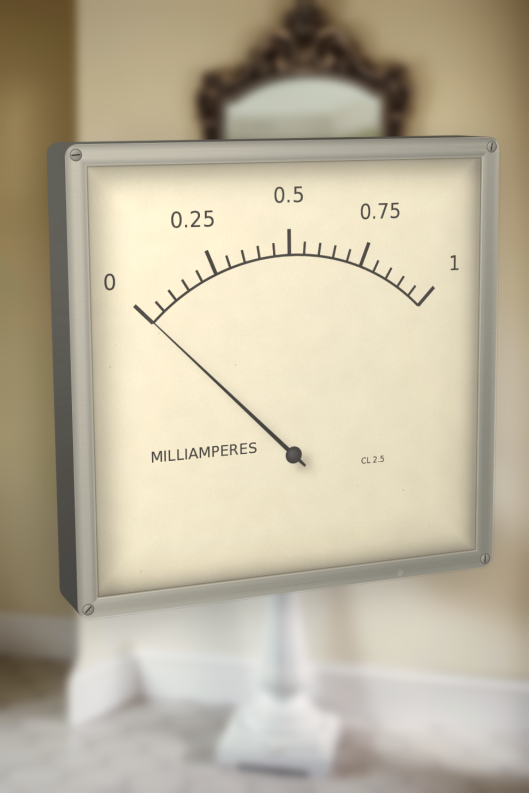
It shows 0
